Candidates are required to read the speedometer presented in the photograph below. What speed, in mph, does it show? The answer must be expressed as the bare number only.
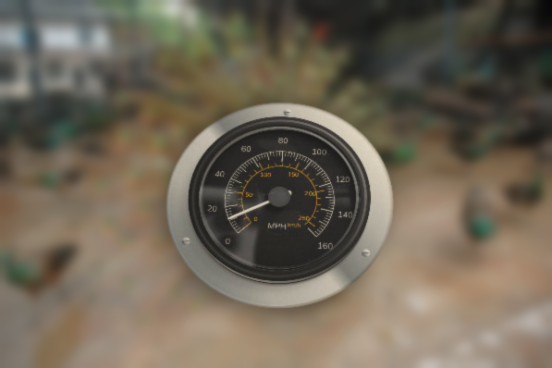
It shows 10
